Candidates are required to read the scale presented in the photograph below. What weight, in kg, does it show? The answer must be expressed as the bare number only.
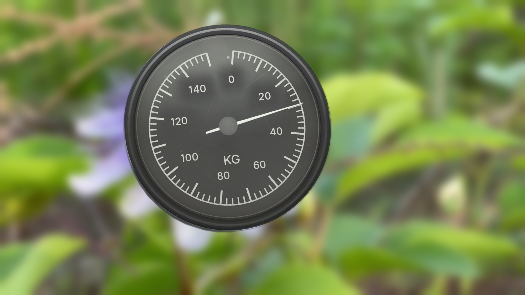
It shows 30
